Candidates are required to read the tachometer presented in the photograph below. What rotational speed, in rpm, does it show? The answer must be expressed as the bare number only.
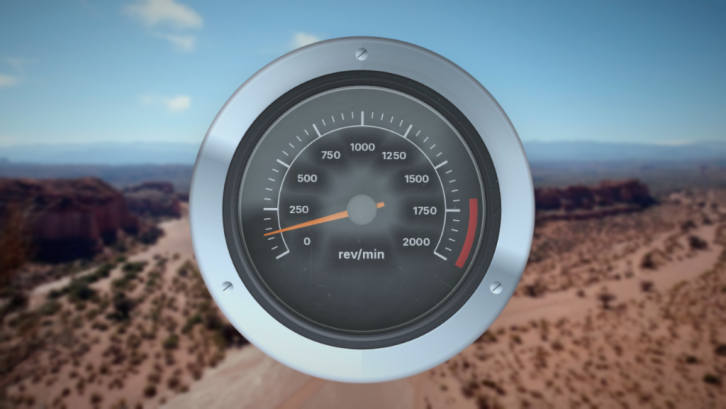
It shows 125
